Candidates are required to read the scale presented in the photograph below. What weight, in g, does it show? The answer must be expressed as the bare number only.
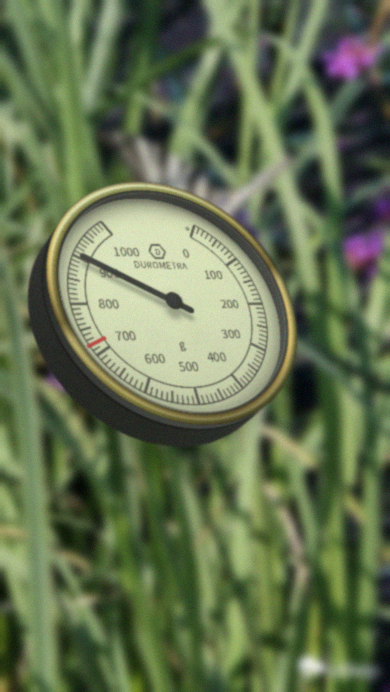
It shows 900
